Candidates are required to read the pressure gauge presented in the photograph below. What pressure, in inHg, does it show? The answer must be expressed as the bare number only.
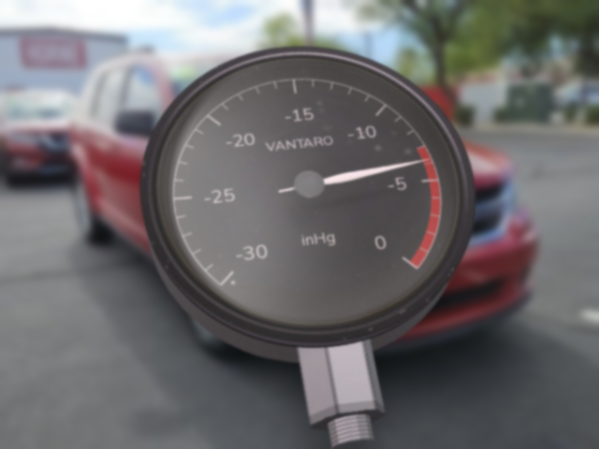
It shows -6
